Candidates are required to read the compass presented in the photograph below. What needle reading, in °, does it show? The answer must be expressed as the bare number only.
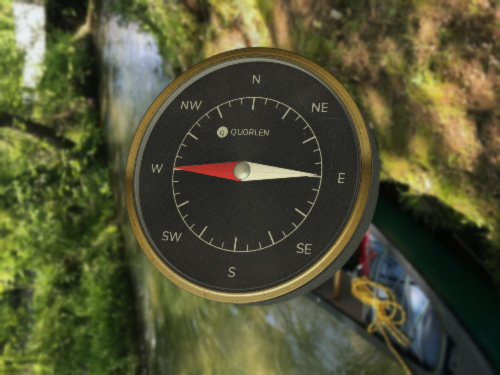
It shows 270
